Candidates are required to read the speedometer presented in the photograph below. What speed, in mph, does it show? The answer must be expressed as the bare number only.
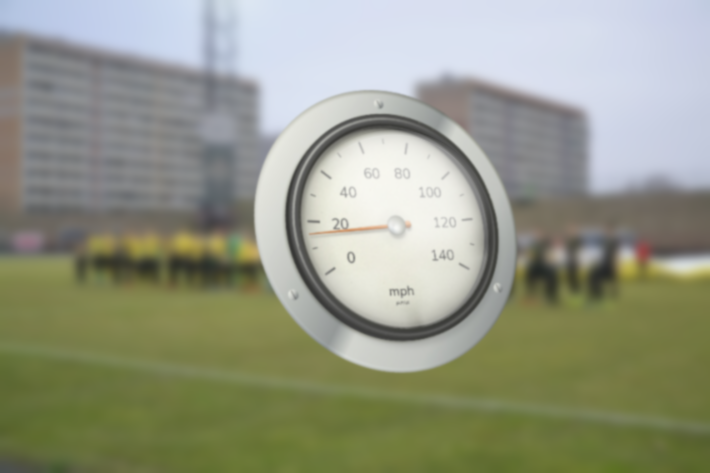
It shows 15
